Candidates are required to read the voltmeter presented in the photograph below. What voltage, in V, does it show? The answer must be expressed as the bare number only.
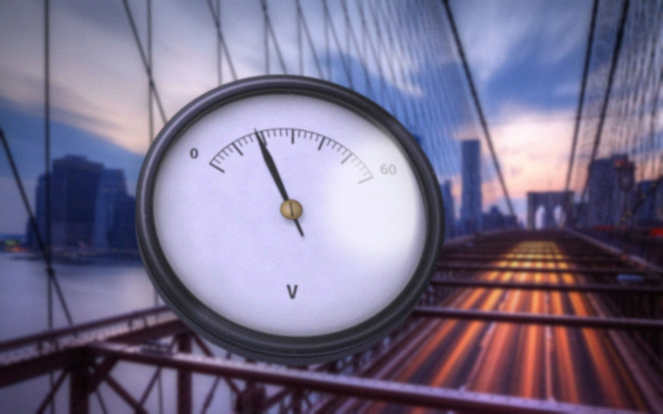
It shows 18
